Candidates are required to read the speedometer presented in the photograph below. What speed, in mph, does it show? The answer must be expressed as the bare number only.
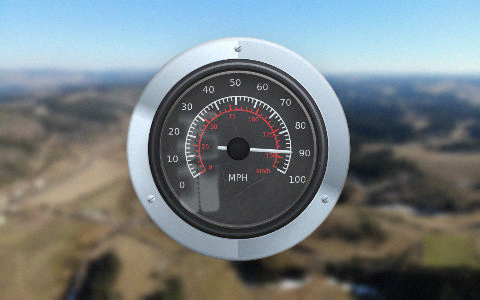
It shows 90
